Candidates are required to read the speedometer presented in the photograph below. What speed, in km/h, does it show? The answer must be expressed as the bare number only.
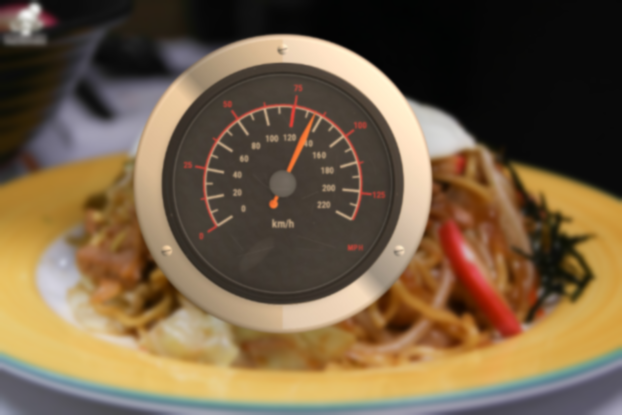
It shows 135
